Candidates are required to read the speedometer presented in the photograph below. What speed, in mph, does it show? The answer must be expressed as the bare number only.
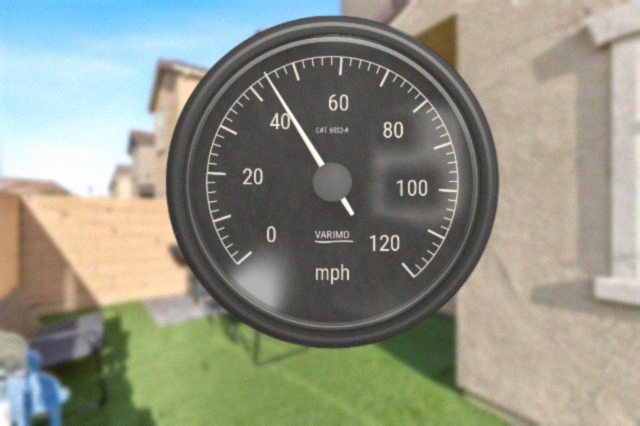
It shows 44
